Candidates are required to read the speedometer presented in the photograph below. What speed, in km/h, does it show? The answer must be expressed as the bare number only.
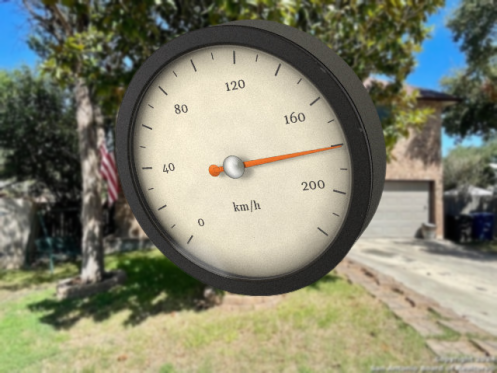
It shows 180
